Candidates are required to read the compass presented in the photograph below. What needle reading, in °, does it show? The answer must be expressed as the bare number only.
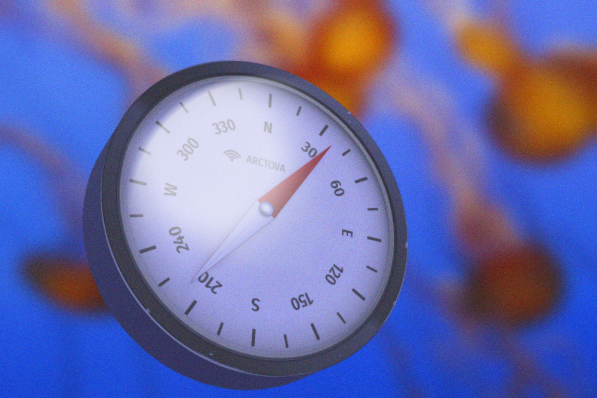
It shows 37.5
